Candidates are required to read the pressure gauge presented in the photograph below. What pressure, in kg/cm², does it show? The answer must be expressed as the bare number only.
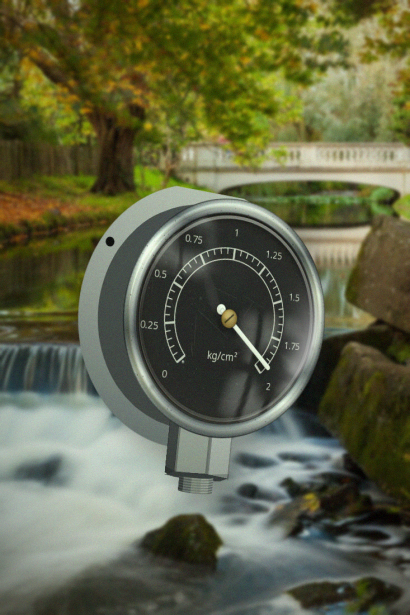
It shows 1.95
